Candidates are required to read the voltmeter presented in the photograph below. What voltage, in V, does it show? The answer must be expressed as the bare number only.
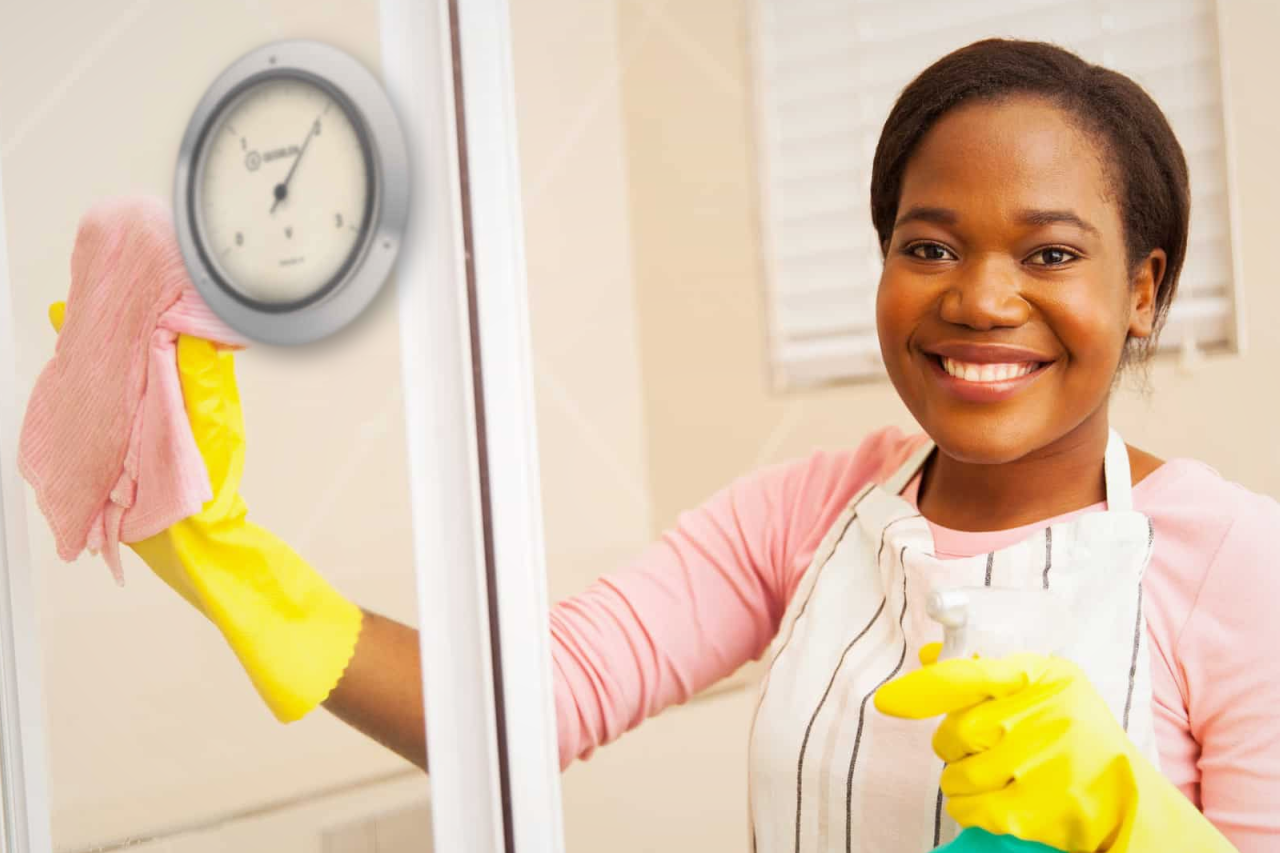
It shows 2
